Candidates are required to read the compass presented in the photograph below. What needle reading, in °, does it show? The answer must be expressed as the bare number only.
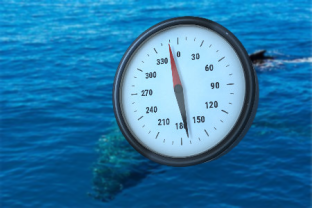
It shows 350
